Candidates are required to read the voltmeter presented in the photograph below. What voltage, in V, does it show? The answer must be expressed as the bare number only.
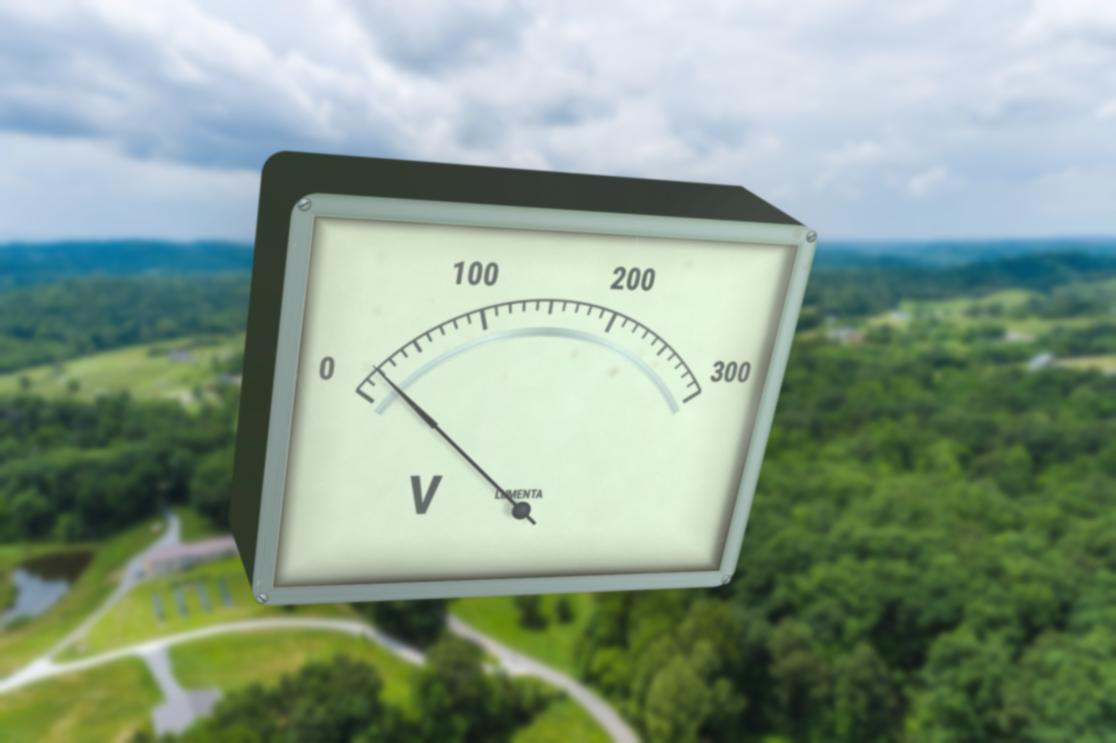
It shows 20
